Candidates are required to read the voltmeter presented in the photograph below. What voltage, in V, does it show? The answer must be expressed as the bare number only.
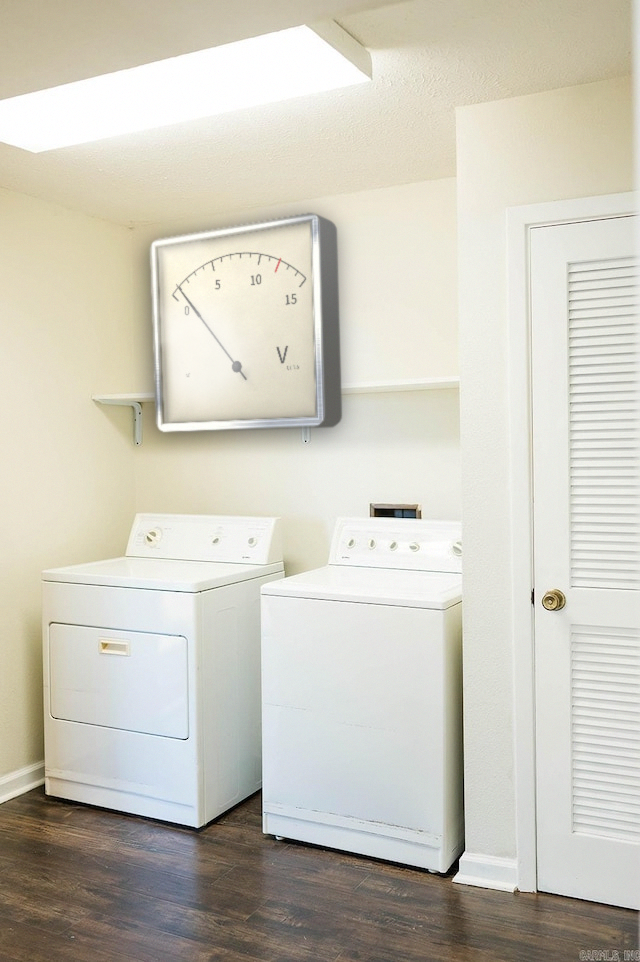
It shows 1
